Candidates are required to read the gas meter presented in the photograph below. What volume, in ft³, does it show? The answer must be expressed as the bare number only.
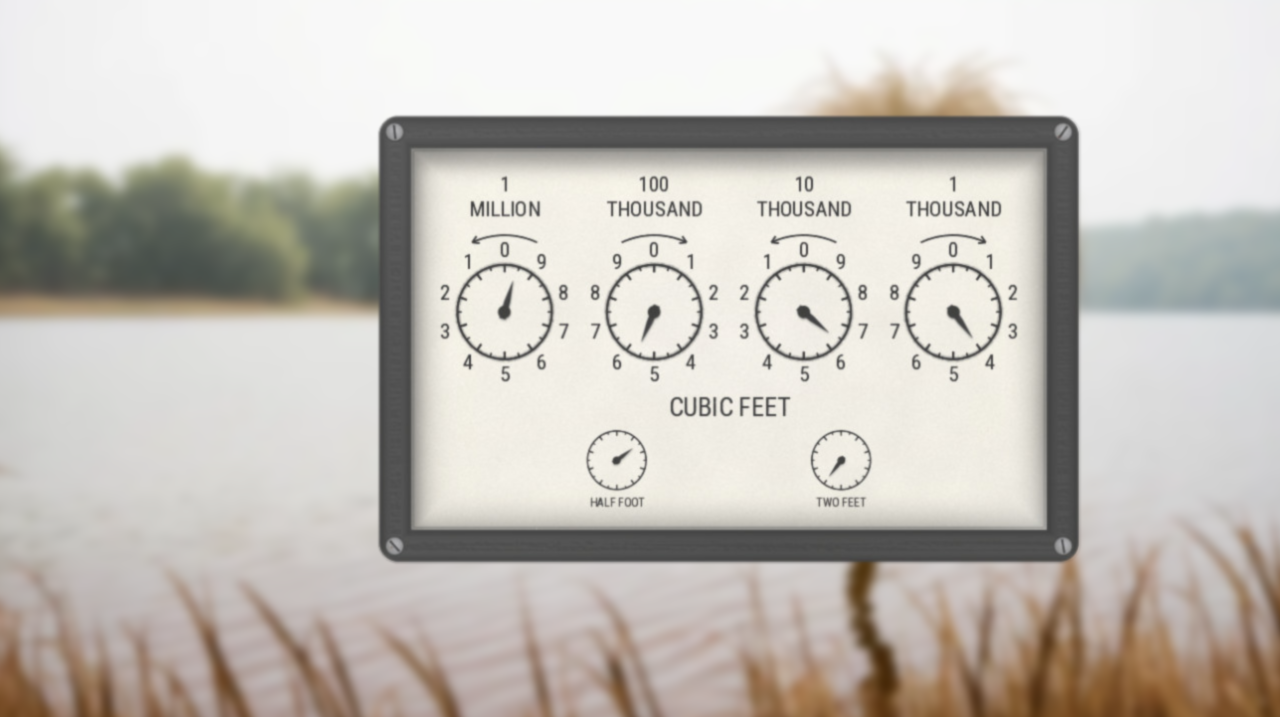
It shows 956400
